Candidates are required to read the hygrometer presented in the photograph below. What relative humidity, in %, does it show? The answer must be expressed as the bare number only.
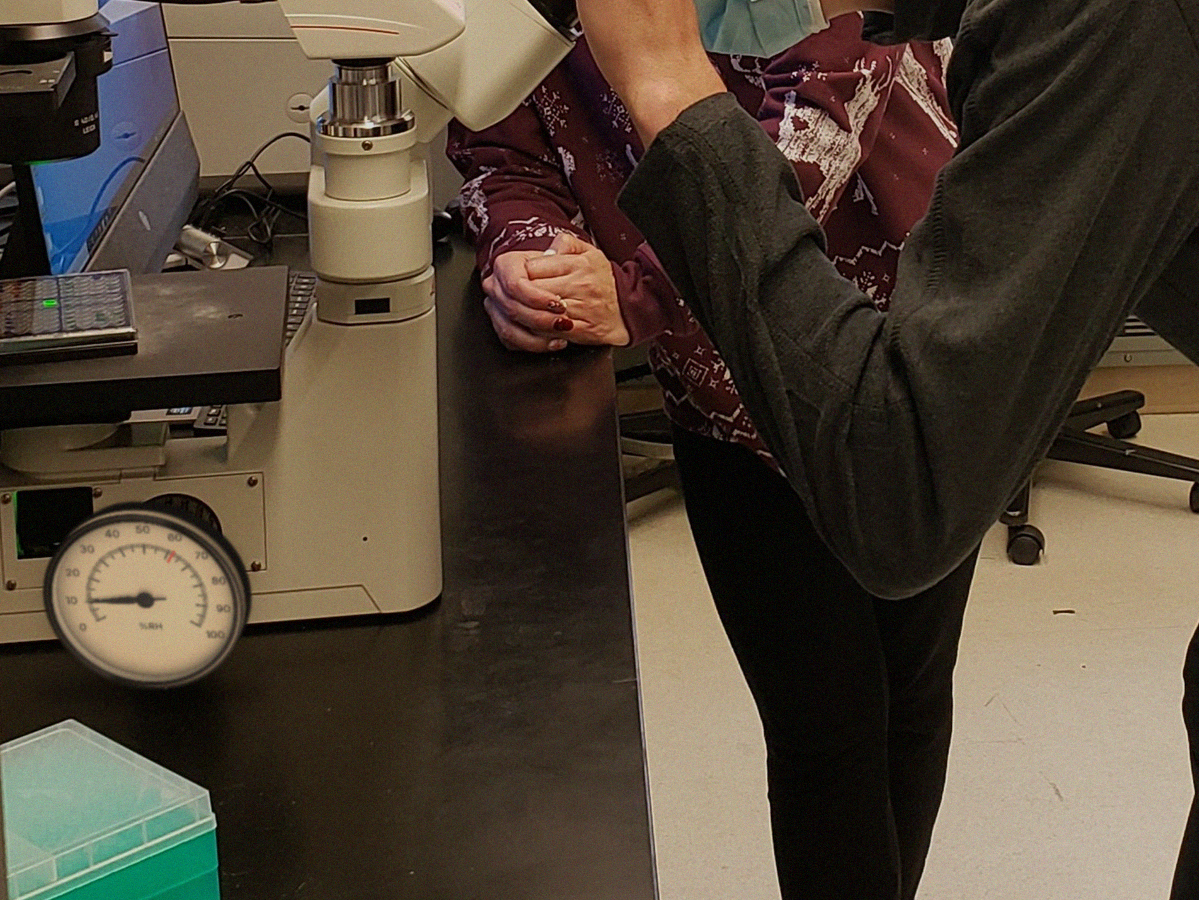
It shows 10
